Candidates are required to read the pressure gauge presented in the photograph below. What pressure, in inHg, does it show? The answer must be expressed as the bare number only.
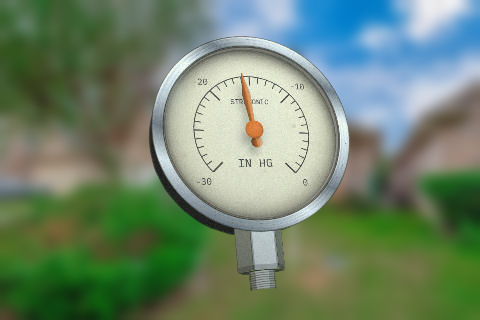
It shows -16
